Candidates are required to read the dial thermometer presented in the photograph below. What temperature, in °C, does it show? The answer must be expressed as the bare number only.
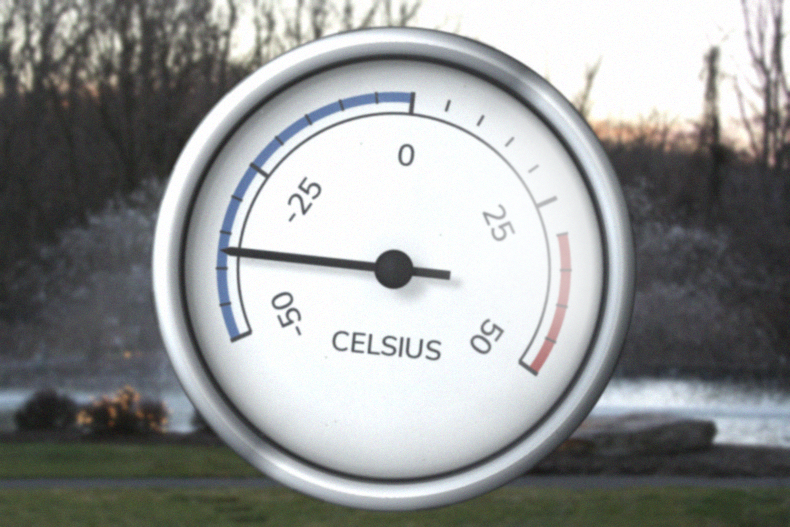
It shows -37.5
